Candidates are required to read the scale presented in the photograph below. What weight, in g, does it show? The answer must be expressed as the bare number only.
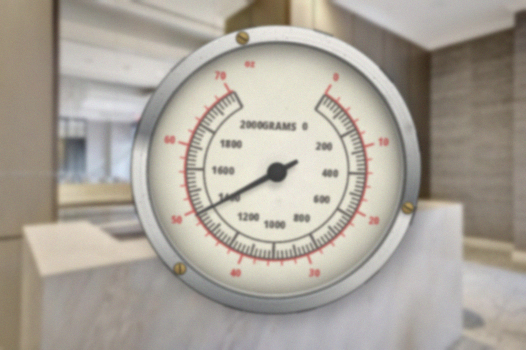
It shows 1400
